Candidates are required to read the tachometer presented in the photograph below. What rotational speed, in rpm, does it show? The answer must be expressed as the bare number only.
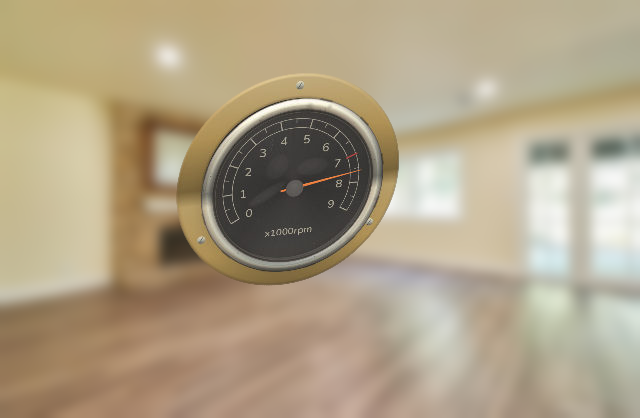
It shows 7500
